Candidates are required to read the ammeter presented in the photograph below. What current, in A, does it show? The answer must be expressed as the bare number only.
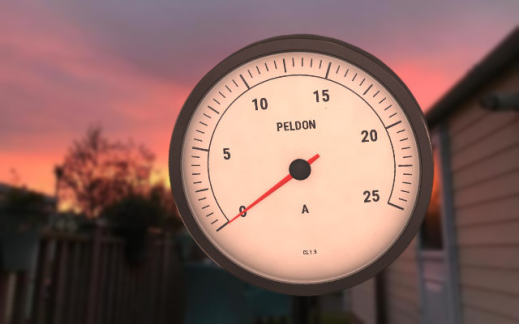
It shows 0
